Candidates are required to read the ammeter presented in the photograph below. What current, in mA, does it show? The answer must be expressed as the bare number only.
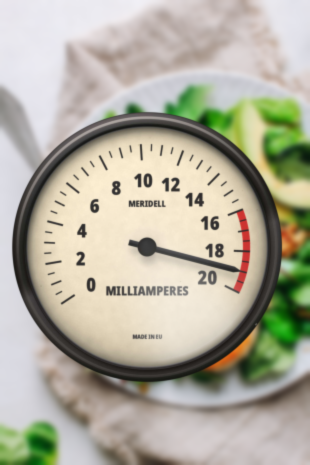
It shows 19
